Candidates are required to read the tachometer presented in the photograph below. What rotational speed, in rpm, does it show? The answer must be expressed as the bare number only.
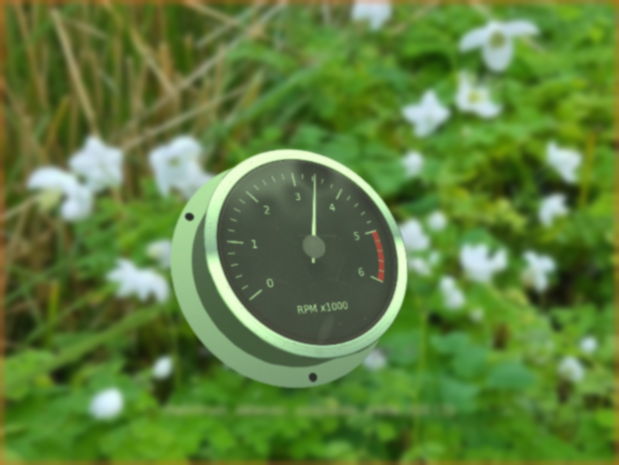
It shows 3400
